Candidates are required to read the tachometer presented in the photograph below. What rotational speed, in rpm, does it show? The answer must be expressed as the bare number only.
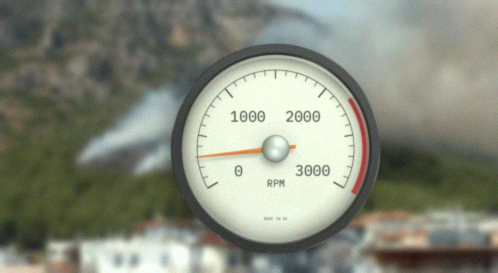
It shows 300
